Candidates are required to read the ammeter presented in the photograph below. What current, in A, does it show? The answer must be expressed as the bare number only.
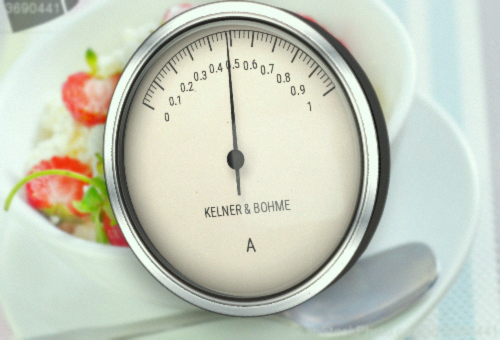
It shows 0.5
